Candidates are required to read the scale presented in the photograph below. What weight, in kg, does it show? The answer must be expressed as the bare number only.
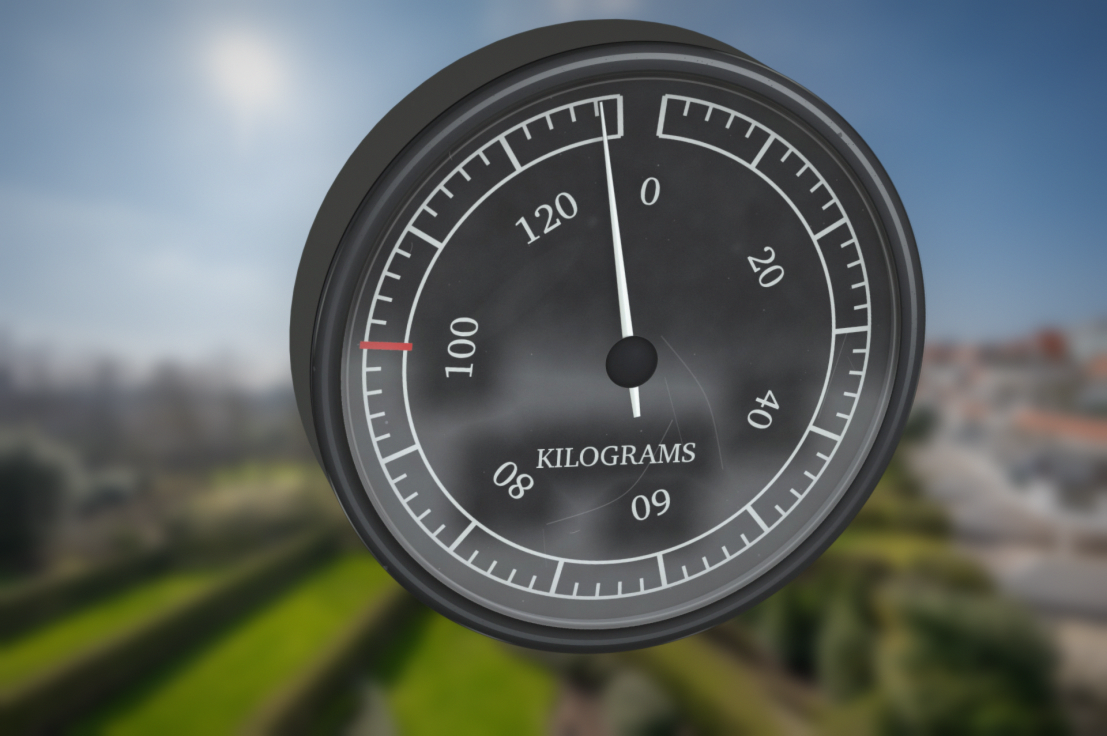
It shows 128
